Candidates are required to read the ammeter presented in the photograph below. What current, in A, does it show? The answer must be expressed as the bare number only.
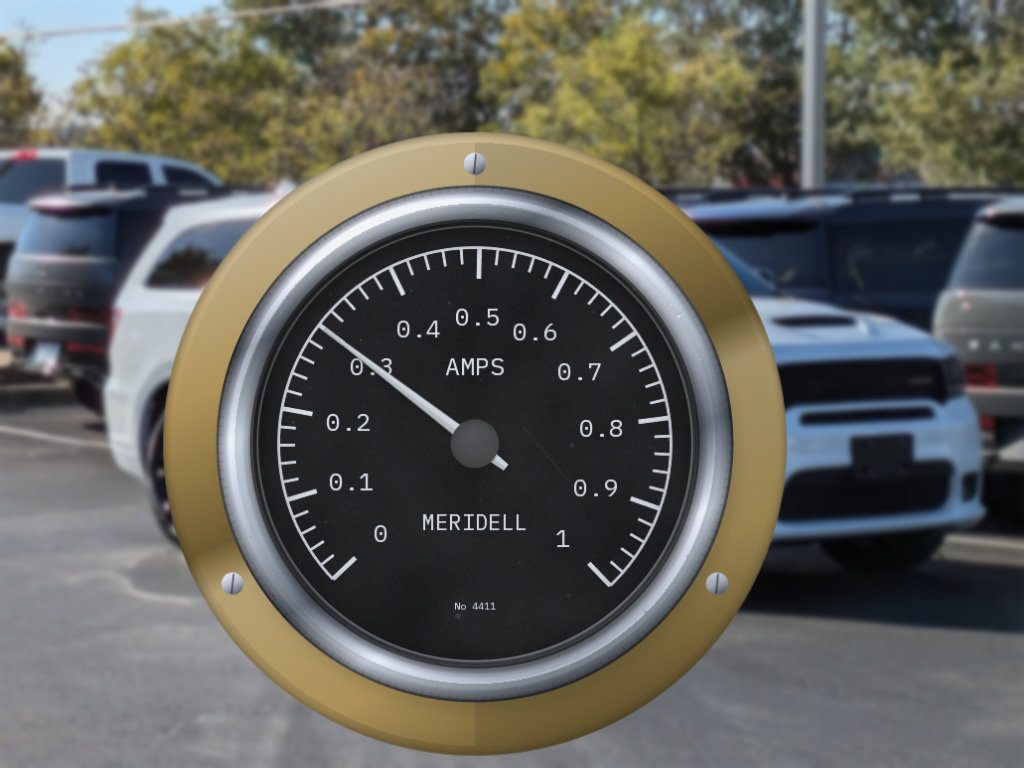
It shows 0.3
